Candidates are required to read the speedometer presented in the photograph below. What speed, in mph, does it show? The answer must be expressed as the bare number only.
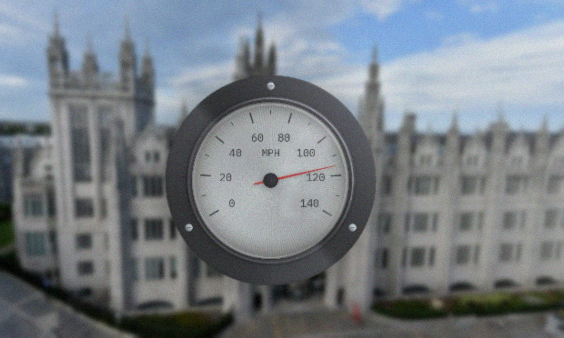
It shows 115
